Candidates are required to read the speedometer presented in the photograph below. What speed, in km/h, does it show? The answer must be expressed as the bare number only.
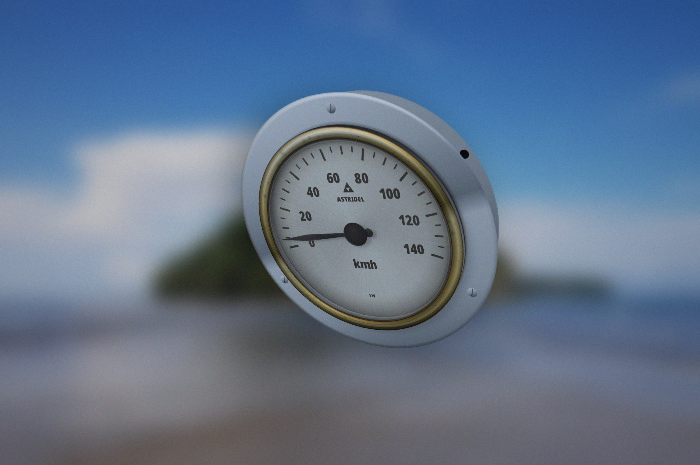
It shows 5
